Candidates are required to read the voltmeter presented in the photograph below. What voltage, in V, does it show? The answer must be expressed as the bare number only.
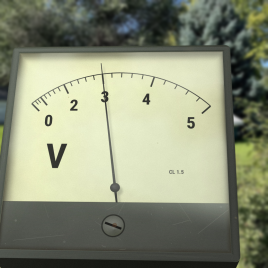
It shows 3
